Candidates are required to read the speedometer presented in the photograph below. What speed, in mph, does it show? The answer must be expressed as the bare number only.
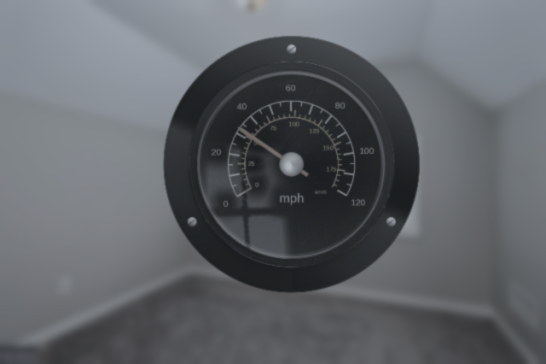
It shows 32.5
